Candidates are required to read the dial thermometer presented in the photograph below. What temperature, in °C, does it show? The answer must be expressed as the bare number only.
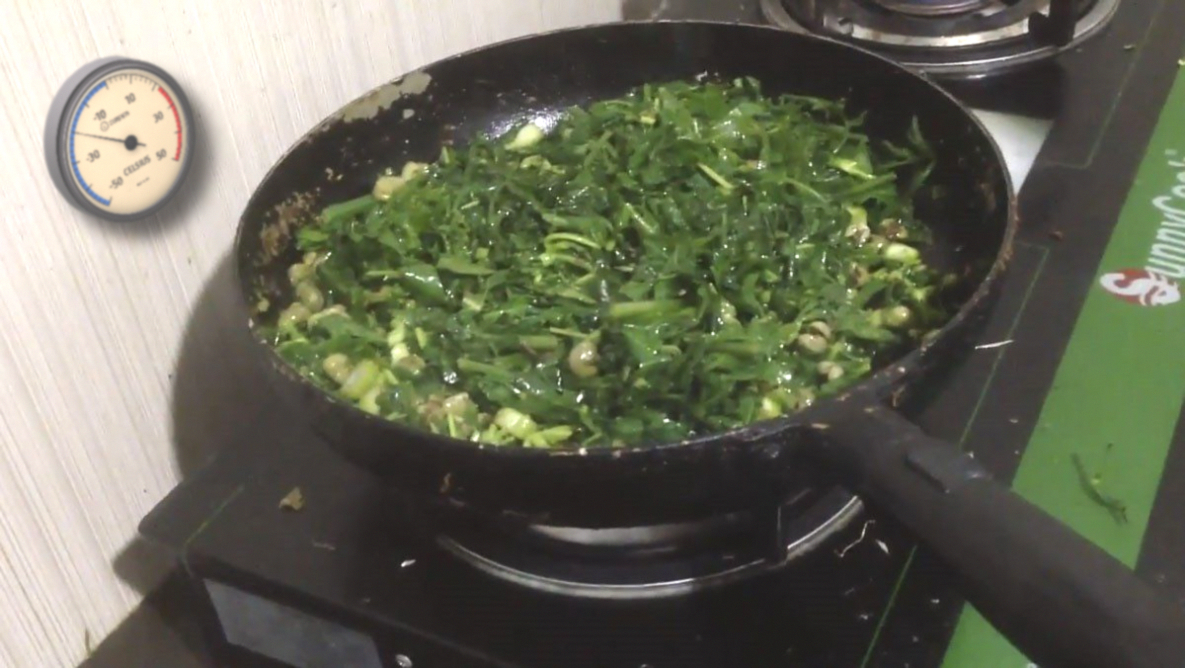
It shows -20
